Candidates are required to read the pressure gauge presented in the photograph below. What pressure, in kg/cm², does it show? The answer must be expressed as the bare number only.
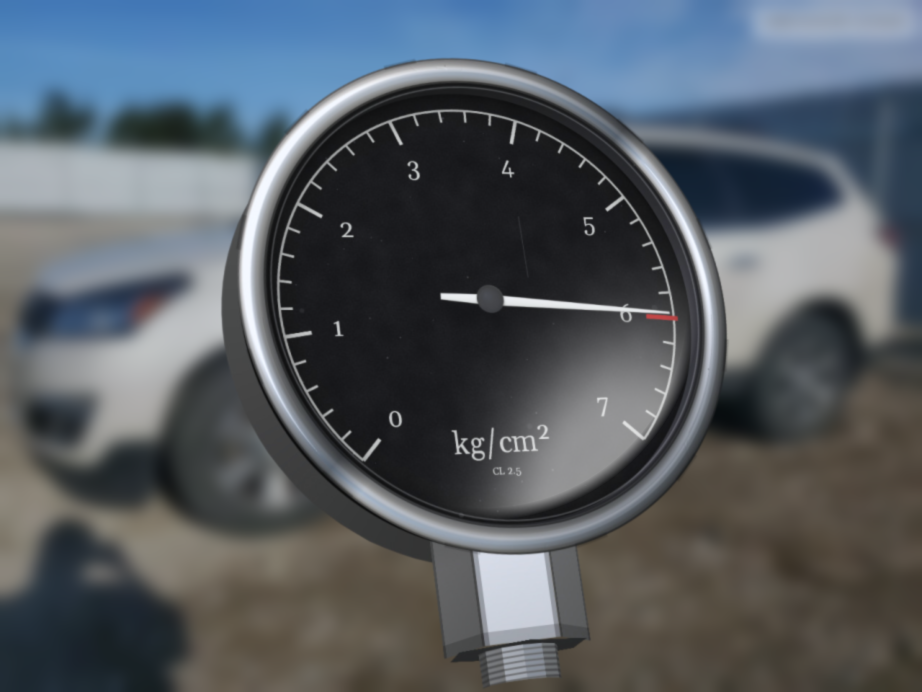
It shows 6
